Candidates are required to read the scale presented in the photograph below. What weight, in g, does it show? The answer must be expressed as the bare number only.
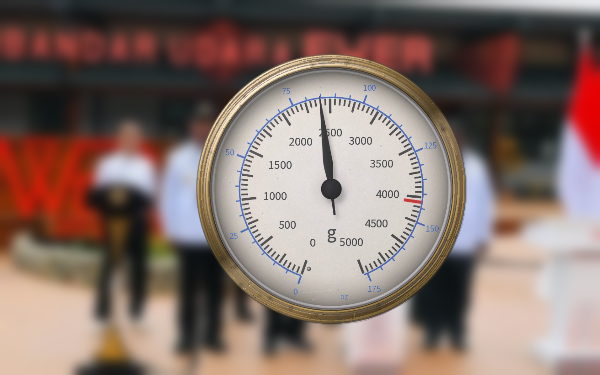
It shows 2400
